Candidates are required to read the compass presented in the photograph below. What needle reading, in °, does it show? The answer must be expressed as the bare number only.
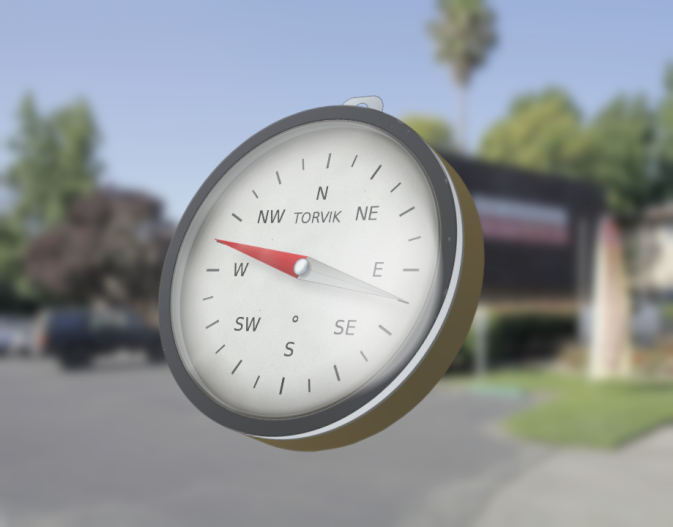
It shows 285
